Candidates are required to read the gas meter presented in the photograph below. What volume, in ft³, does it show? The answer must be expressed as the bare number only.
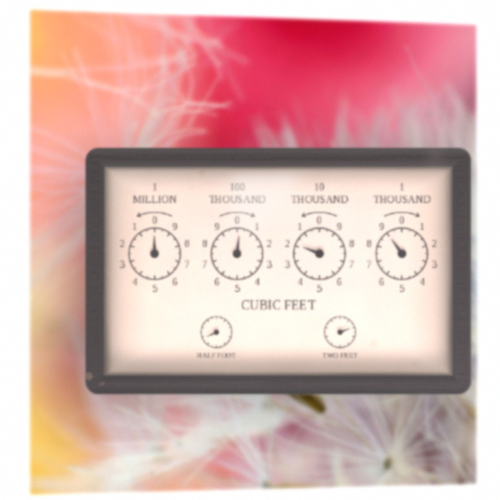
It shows 1900
